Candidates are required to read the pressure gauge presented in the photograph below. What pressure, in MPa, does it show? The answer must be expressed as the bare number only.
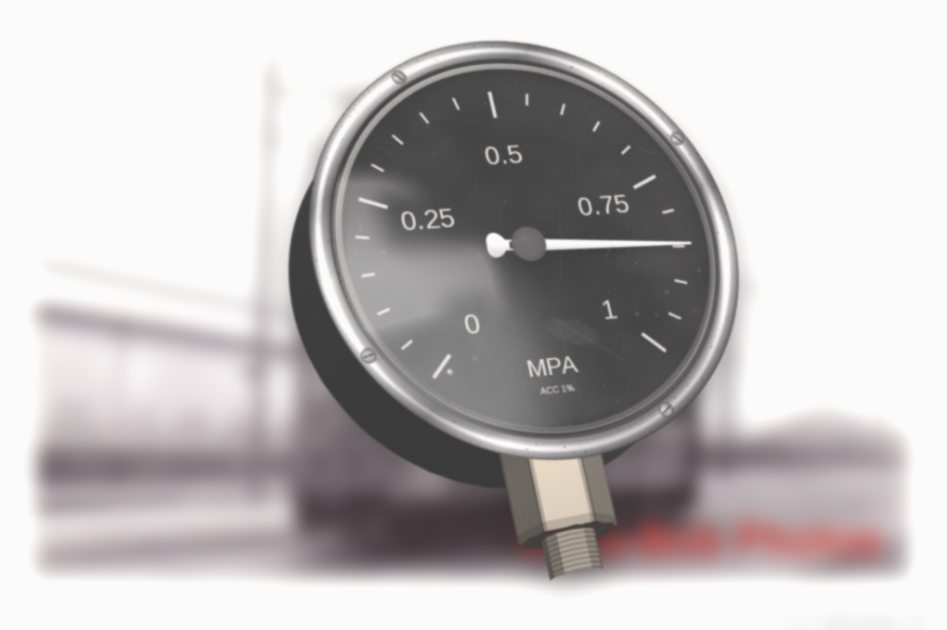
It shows 0.85
